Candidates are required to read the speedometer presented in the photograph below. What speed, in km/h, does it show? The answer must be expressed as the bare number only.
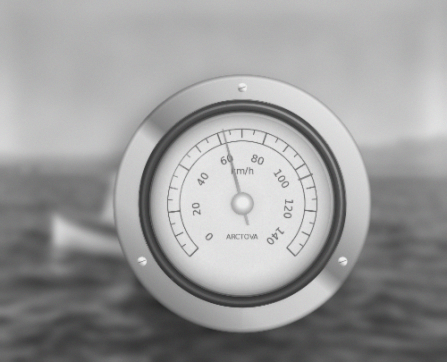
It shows 62.5
